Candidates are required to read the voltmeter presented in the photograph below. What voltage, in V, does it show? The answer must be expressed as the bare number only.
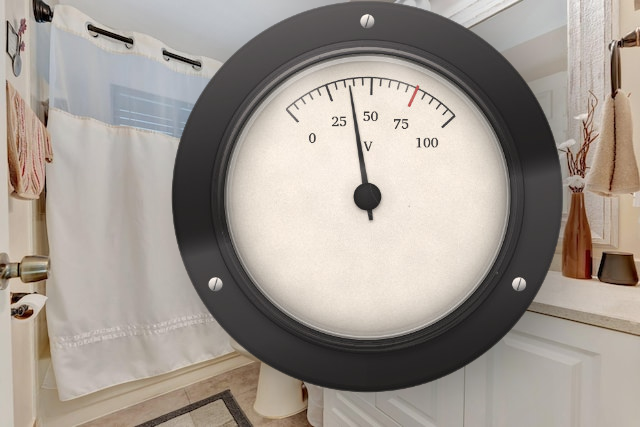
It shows 37.5
